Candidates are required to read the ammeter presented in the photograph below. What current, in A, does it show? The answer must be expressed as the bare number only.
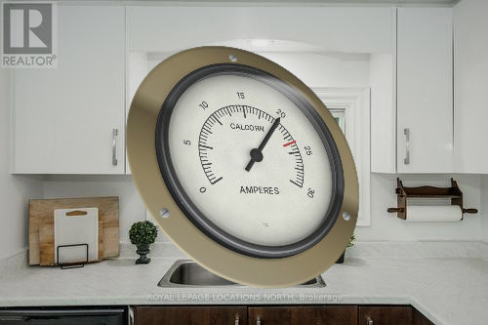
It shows 20
